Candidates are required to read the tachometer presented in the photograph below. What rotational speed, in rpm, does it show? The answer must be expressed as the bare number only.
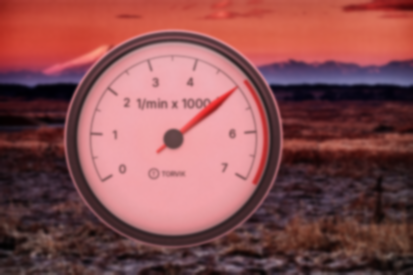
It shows 5000
